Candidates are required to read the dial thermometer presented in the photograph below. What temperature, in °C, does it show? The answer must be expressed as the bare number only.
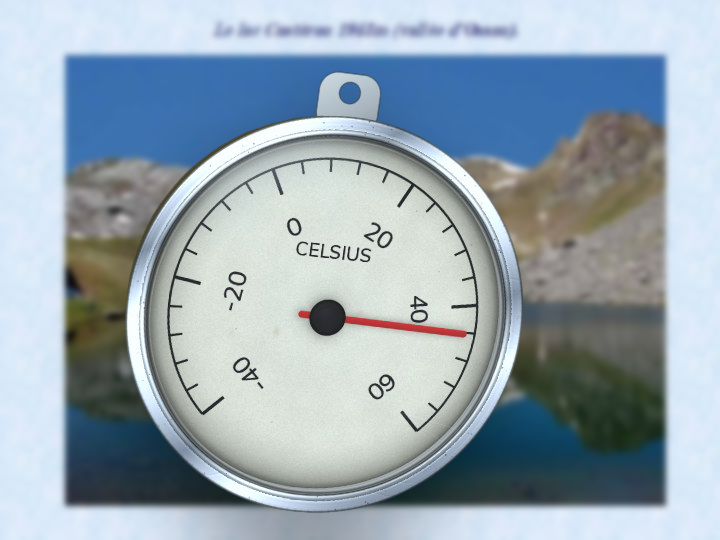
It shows 44
